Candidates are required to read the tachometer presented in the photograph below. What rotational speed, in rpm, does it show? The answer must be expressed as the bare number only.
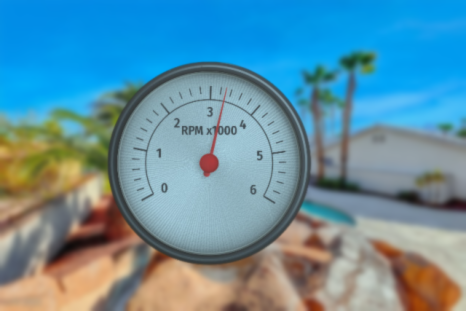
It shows 3300
